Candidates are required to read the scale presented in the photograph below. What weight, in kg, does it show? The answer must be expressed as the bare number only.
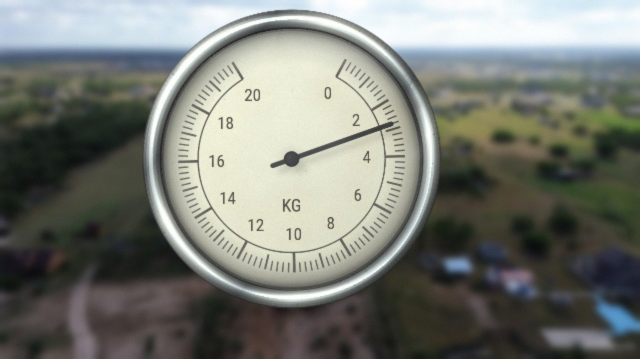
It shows 2.8
